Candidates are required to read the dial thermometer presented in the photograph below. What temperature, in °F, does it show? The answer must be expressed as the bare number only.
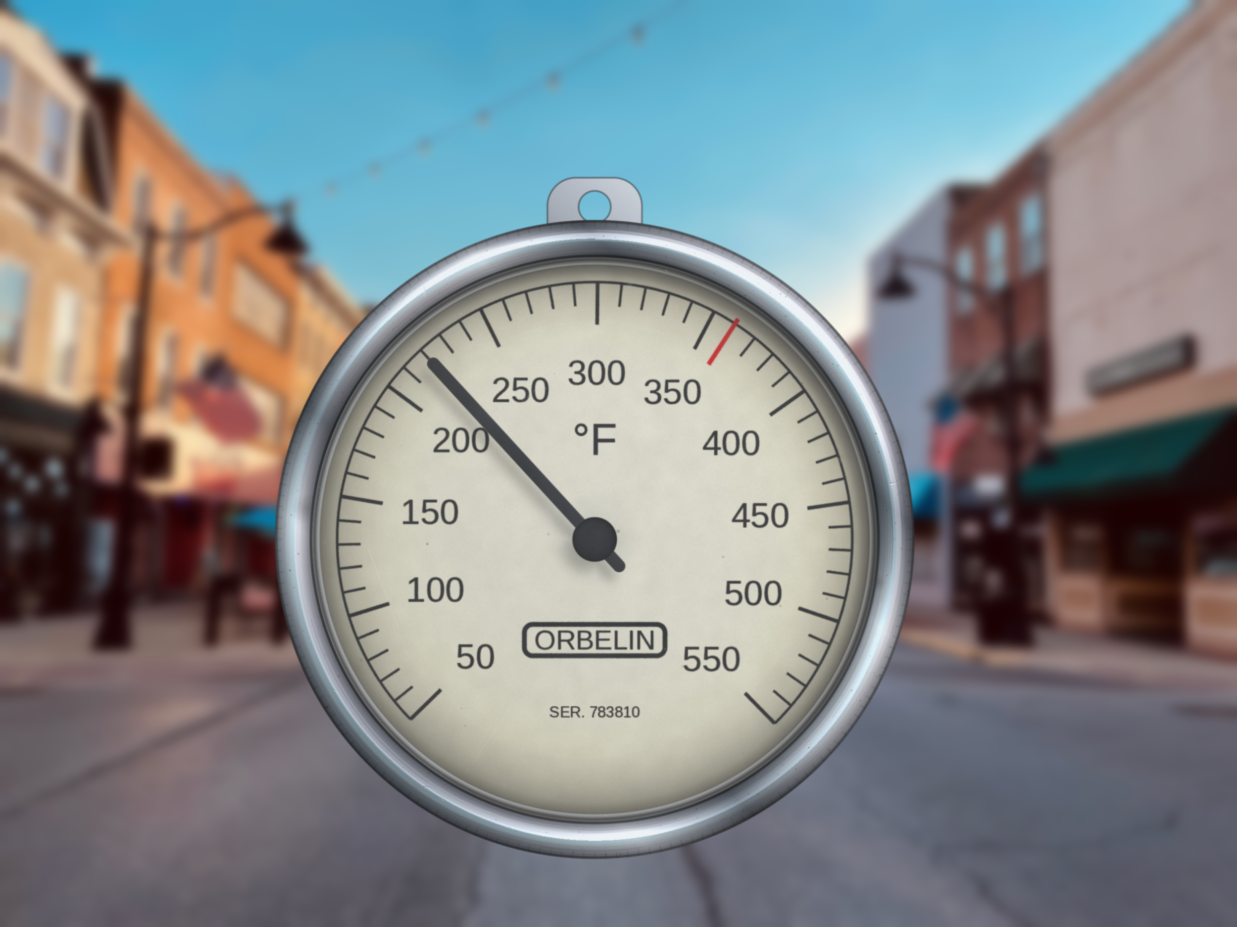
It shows 220
